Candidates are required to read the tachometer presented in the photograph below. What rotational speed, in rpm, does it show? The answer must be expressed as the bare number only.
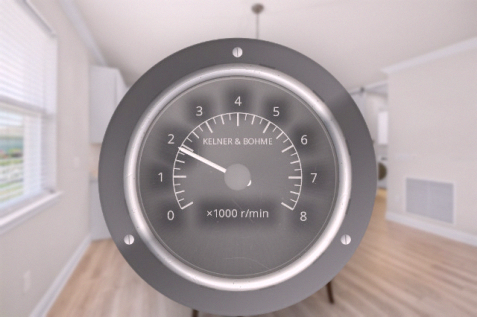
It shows 1875
